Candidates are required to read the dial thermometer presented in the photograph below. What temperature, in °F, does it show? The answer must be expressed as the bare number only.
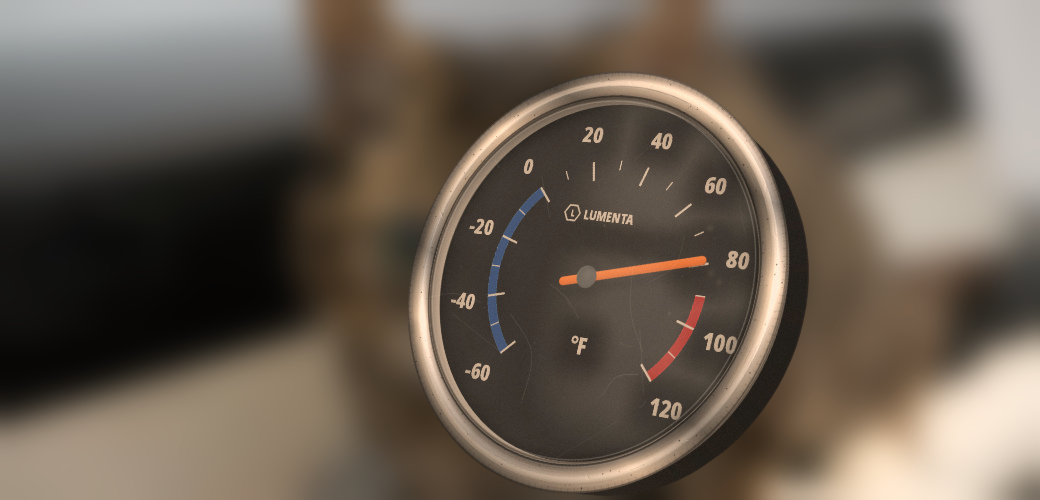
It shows 80
